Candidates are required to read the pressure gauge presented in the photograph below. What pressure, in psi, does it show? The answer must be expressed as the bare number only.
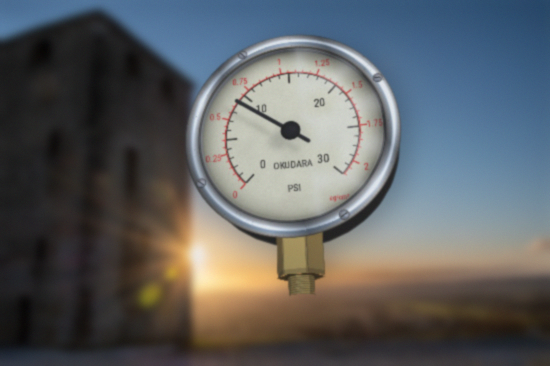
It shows 9
